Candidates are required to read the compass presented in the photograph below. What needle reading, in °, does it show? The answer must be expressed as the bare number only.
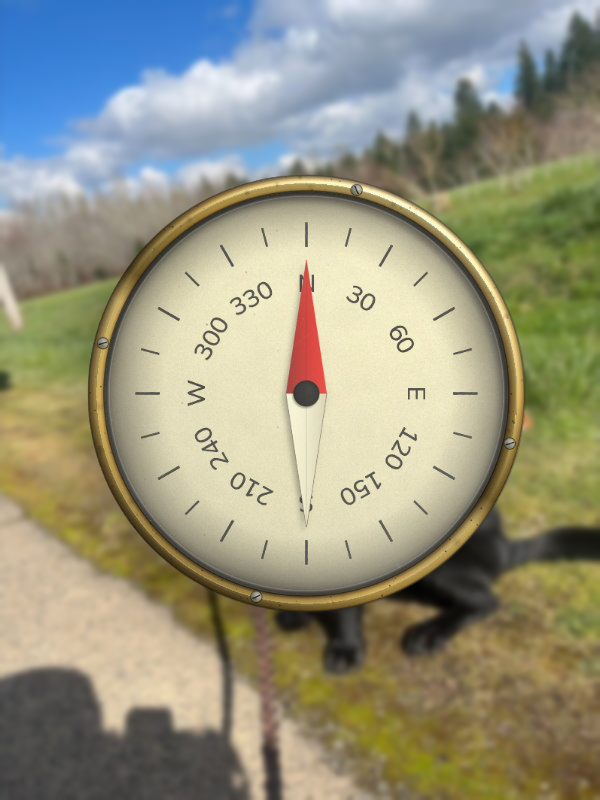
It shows 0
